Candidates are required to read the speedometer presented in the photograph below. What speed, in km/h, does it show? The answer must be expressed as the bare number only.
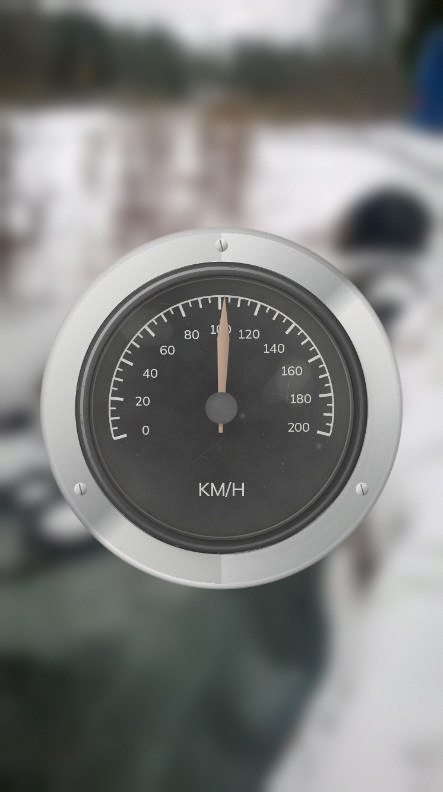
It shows 102.5
